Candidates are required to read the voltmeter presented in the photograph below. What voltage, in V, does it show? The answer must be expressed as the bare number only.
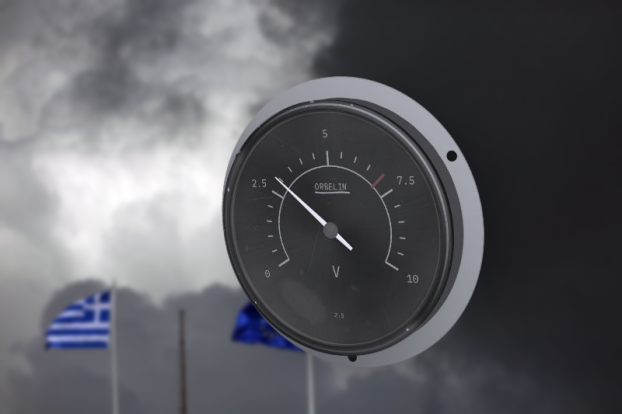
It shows 3
